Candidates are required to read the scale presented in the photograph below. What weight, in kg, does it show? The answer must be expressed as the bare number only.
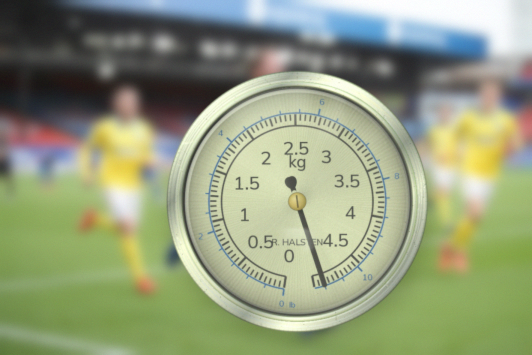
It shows 4.9
